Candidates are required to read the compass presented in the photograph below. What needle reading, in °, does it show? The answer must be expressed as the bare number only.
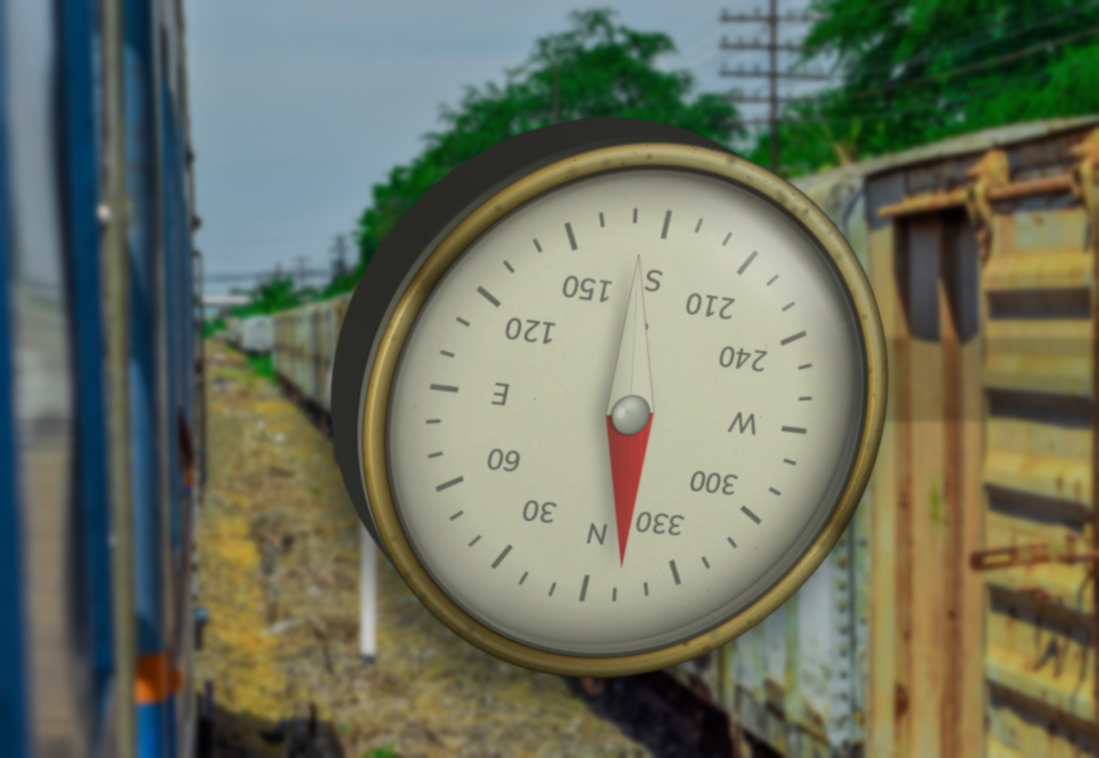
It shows 350
